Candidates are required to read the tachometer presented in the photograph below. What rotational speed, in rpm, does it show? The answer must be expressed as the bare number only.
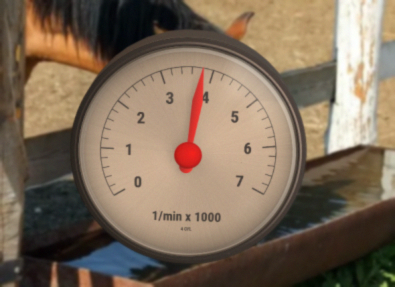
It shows 3800
